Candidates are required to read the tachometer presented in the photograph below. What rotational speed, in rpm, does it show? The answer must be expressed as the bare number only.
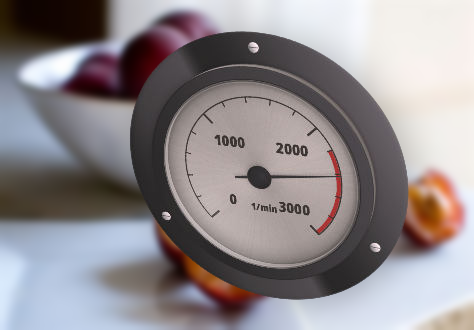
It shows 2400
